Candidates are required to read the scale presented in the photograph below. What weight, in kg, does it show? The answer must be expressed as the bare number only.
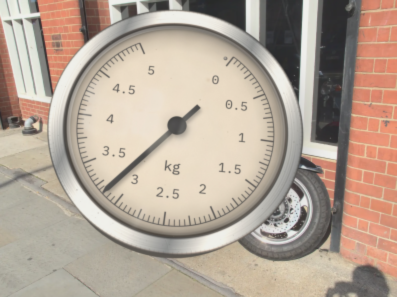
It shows 3.15
